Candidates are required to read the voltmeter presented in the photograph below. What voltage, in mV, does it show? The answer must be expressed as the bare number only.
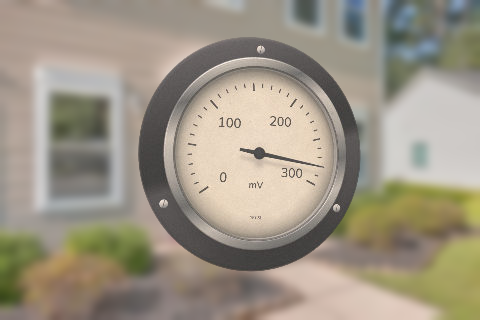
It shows 280
